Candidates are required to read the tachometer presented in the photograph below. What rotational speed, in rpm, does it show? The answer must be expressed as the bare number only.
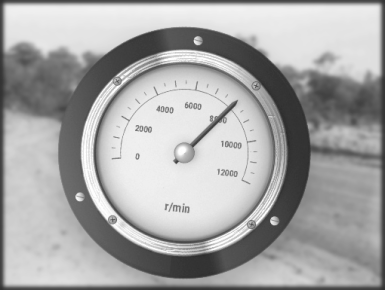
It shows 8000
